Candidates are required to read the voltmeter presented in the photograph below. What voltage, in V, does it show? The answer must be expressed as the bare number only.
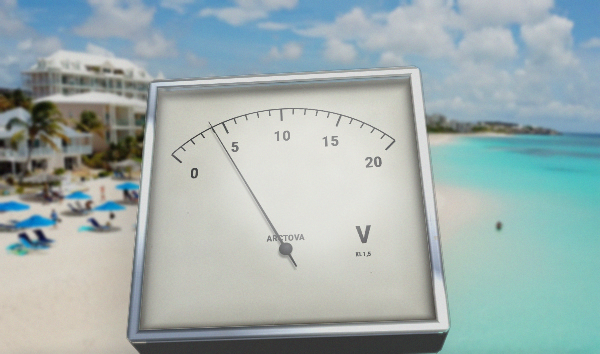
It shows 4
